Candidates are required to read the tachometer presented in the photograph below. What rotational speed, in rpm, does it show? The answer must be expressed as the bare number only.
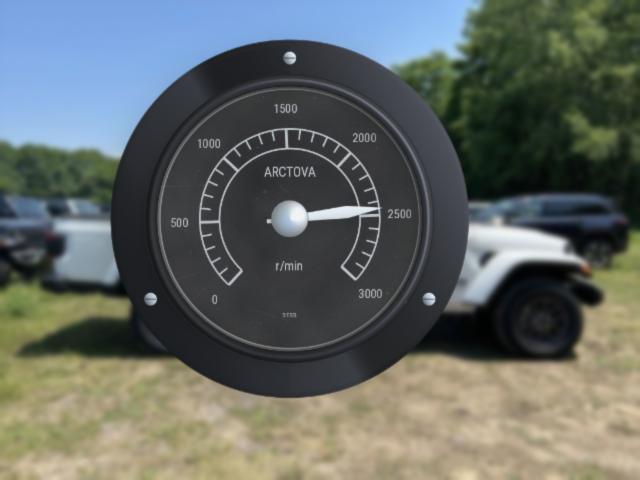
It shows 2450
